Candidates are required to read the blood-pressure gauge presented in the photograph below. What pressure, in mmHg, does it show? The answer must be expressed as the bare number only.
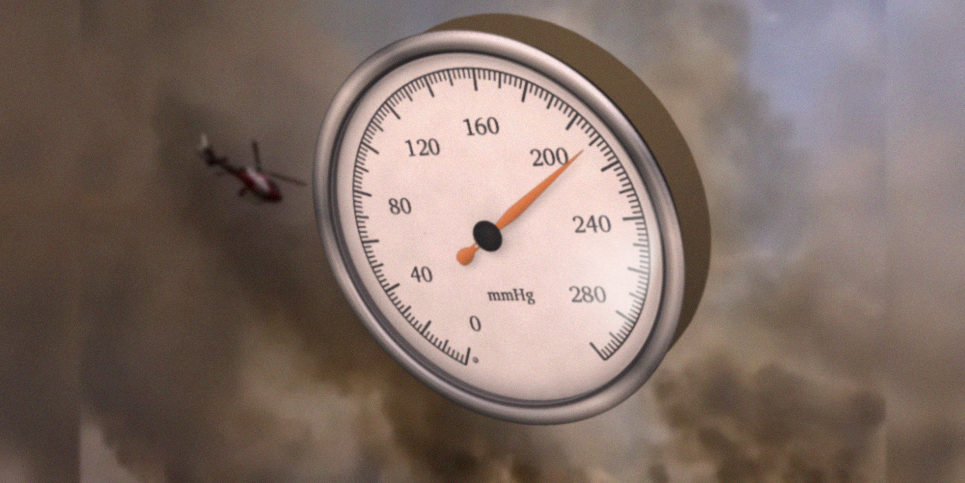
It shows 210
